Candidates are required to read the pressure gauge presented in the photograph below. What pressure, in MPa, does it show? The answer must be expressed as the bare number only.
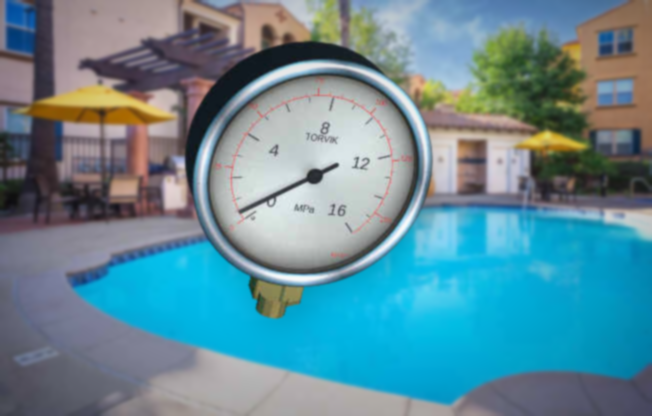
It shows 0.5
